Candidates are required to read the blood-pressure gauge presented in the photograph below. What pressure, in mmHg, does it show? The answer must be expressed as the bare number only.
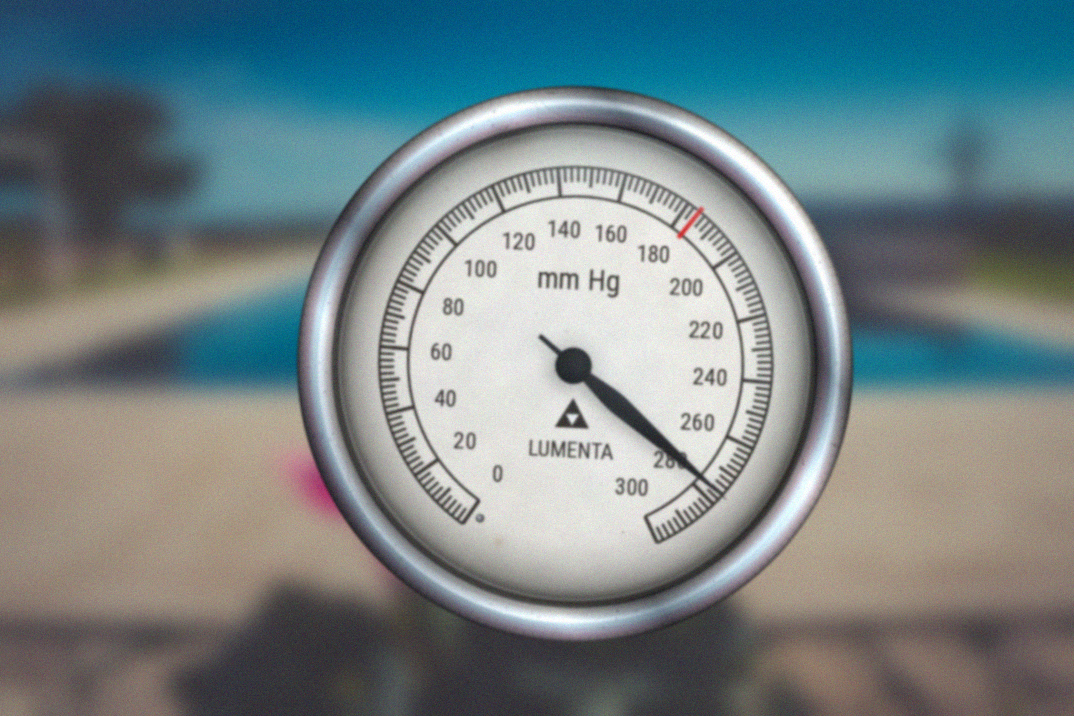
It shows 276
